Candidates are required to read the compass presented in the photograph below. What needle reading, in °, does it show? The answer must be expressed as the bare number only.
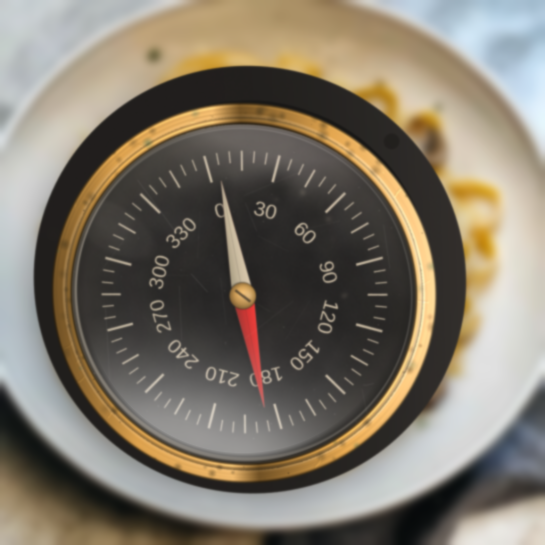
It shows 185
